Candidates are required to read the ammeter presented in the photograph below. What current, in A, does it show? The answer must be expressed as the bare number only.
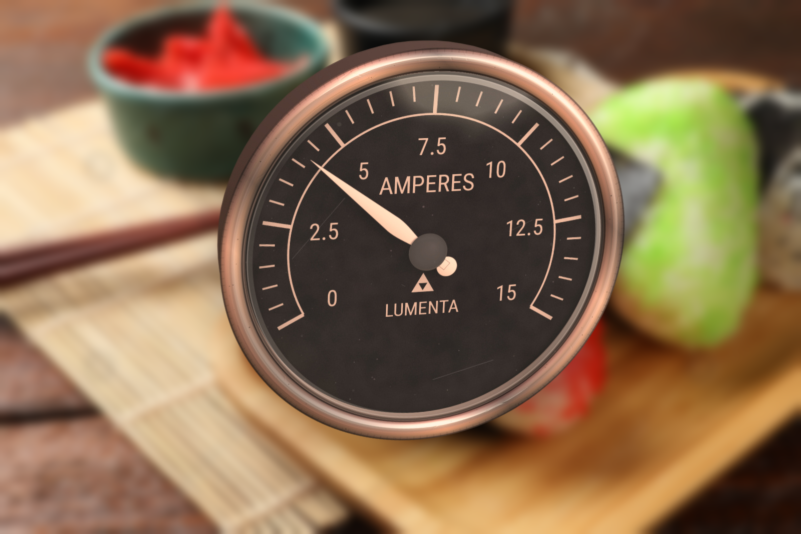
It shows 4.25
